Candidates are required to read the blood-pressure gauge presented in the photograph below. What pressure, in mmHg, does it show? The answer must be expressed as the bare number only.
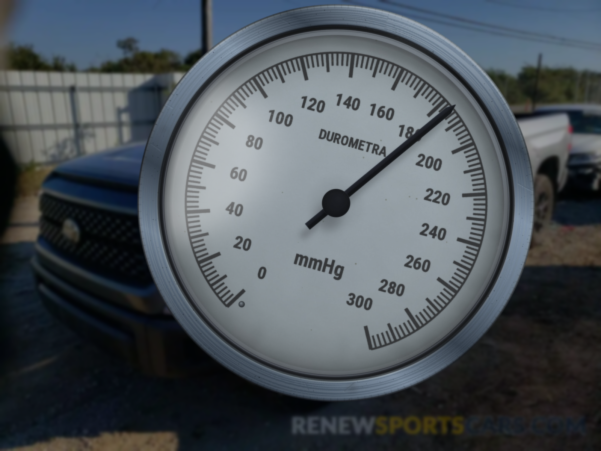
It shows 184
